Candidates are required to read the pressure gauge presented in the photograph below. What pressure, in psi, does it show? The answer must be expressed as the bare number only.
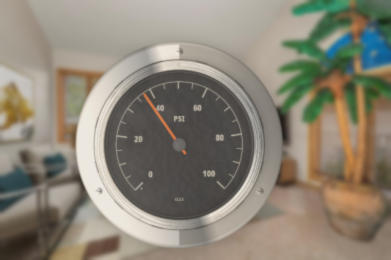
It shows 37.5
